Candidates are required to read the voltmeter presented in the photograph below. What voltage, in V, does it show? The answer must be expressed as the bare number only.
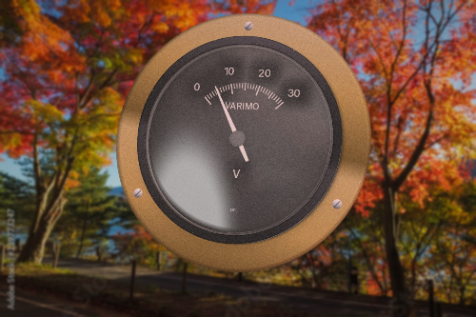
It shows 5
